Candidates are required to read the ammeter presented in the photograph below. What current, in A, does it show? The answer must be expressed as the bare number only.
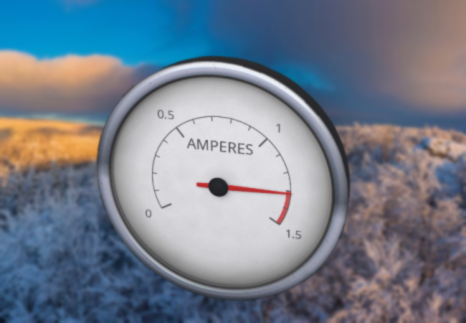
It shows 1.3
